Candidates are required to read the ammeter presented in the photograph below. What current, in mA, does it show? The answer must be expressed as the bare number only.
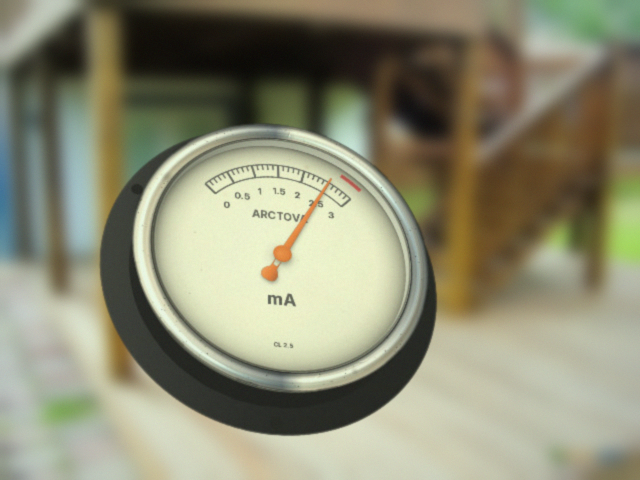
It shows 2.5
